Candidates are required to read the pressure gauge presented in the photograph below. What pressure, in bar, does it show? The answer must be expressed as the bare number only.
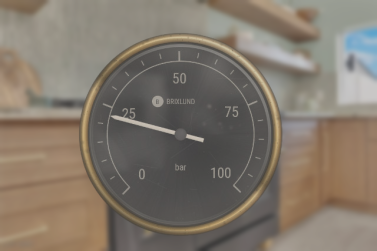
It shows 22.5
